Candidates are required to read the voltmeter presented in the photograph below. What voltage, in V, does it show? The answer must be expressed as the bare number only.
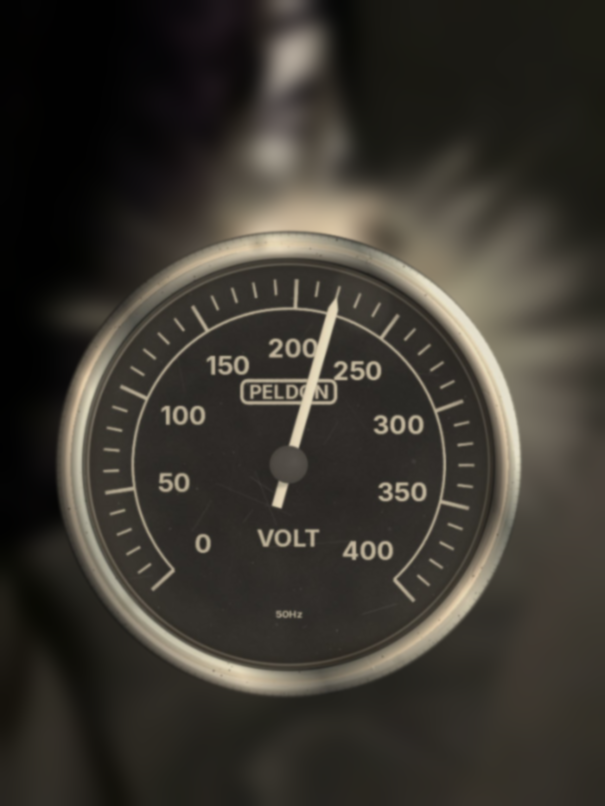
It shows 220
